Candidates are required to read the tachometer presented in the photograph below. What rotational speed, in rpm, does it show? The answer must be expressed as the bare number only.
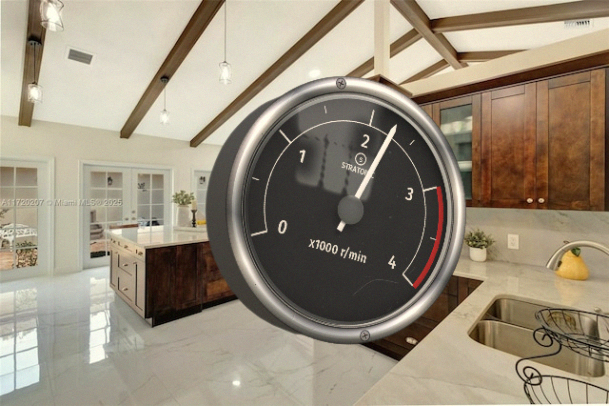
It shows 2250
